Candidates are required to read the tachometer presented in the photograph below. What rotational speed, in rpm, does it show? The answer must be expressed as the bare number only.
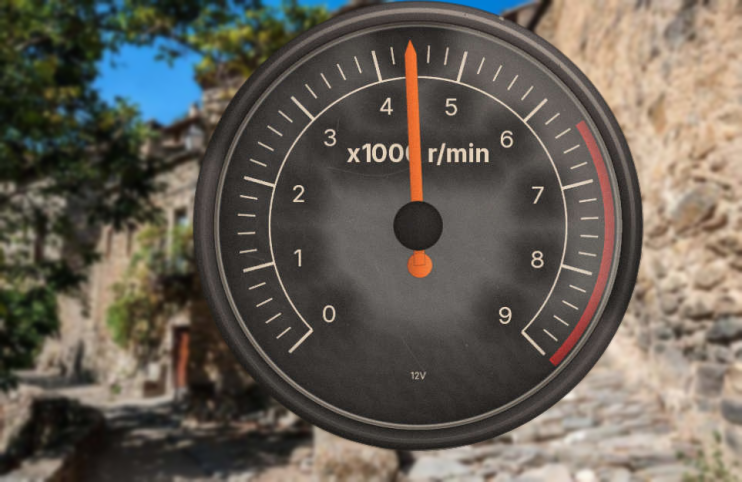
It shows 4400
